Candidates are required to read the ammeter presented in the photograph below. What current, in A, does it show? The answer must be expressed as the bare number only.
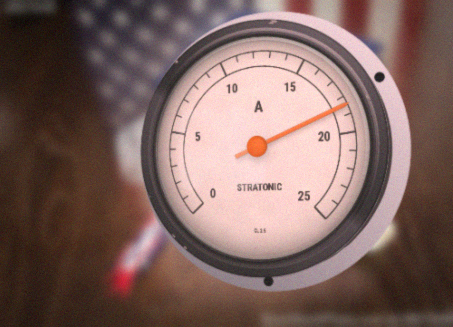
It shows 18.5
